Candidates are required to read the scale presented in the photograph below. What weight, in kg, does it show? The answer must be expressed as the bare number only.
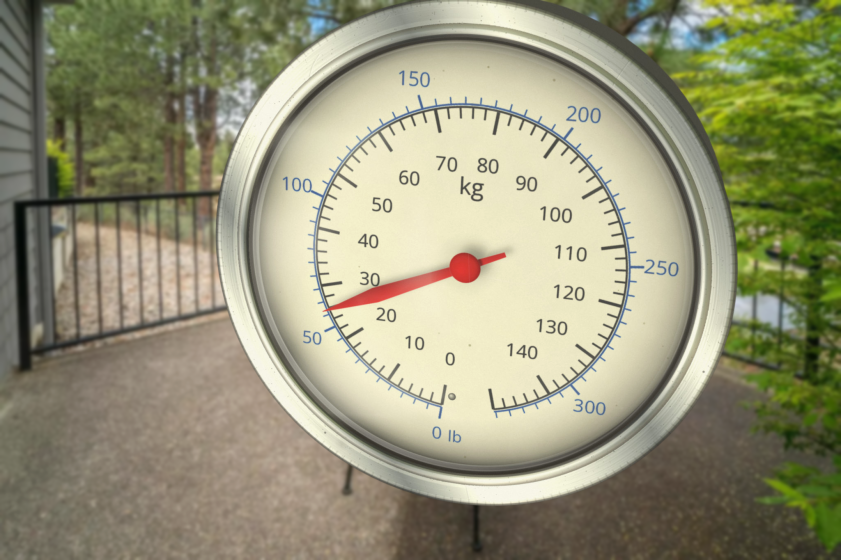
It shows 26
